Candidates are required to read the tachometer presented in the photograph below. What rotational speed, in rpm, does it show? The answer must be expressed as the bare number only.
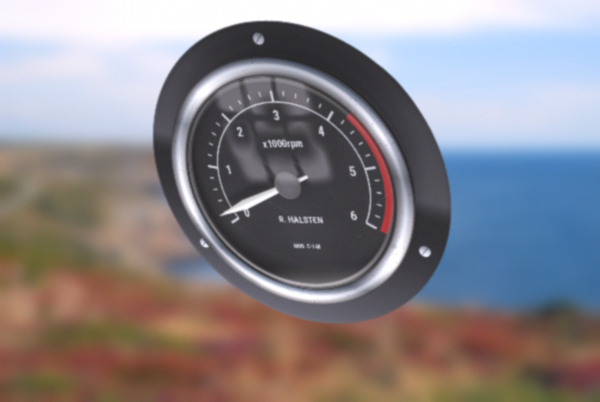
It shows 200
